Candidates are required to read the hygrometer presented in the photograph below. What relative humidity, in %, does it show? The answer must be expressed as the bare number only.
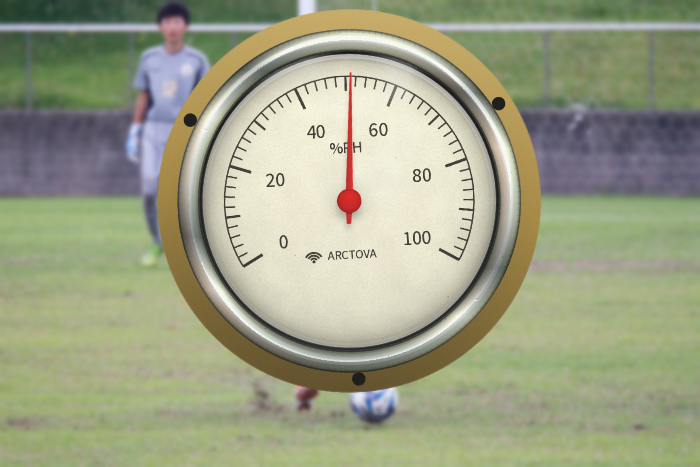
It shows 51
